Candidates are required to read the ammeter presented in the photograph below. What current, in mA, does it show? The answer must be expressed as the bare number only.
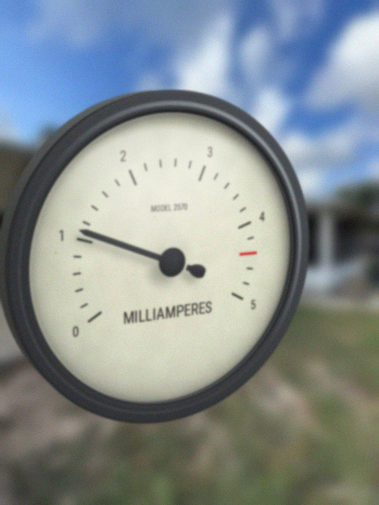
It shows 1.1
